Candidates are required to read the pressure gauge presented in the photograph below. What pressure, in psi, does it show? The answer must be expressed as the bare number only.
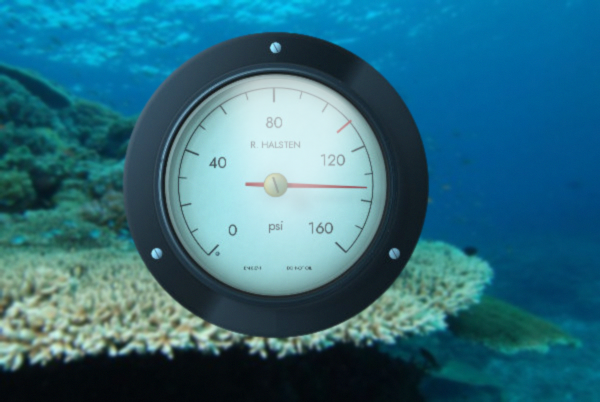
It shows 135
